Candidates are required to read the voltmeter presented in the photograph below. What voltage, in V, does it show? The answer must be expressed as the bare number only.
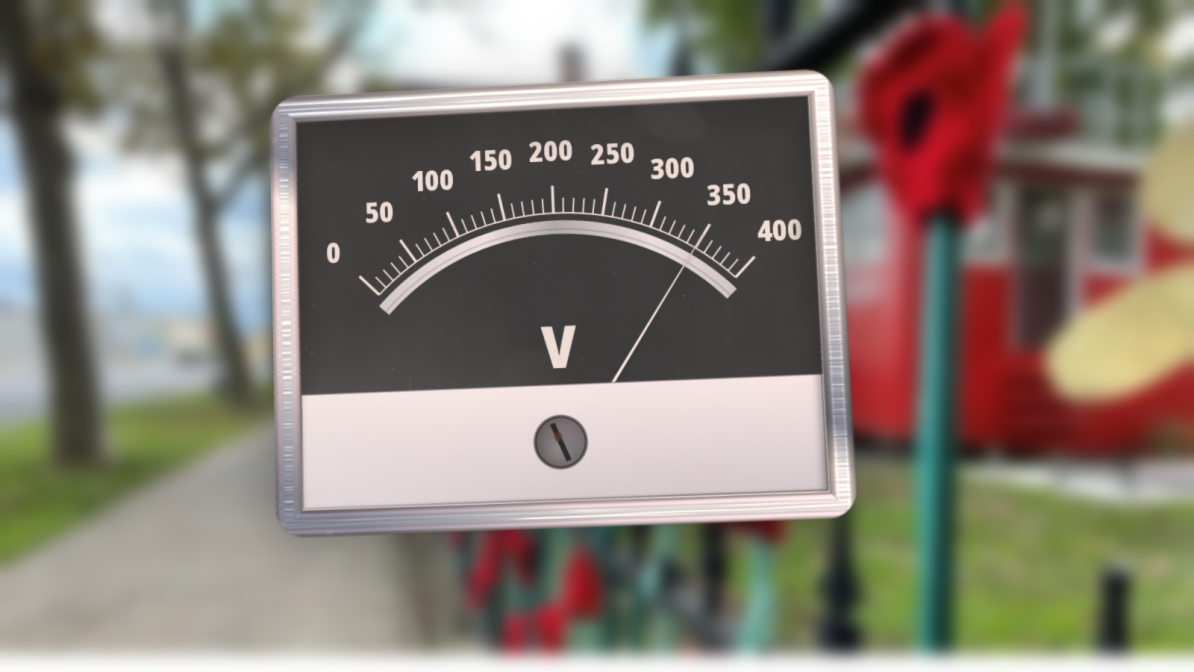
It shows 350
